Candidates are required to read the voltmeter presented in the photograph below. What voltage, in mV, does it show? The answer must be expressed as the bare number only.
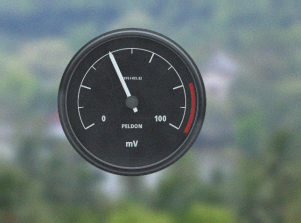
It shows 40
